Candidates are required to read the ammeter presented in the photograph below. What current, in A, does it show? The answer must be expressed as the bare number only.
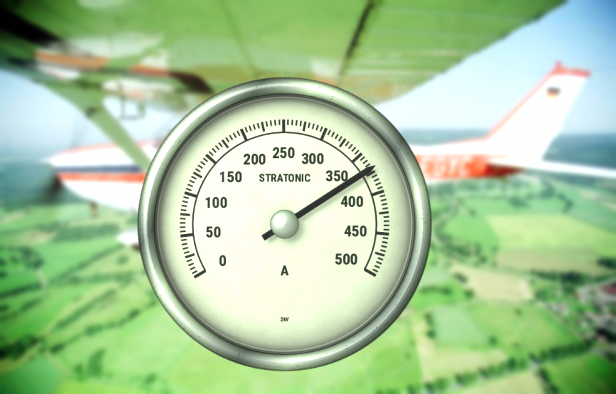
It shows 370
